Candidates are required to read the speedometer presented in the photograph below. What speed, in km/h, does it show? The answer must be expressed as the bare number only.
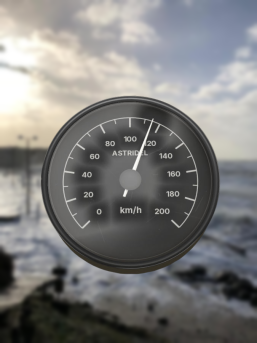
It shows 115
